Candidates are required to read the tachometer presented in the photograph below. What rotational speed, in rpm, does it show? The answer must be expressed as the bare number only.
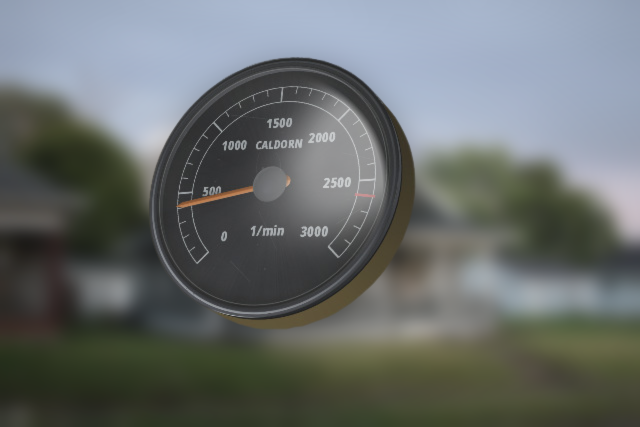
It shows 400
